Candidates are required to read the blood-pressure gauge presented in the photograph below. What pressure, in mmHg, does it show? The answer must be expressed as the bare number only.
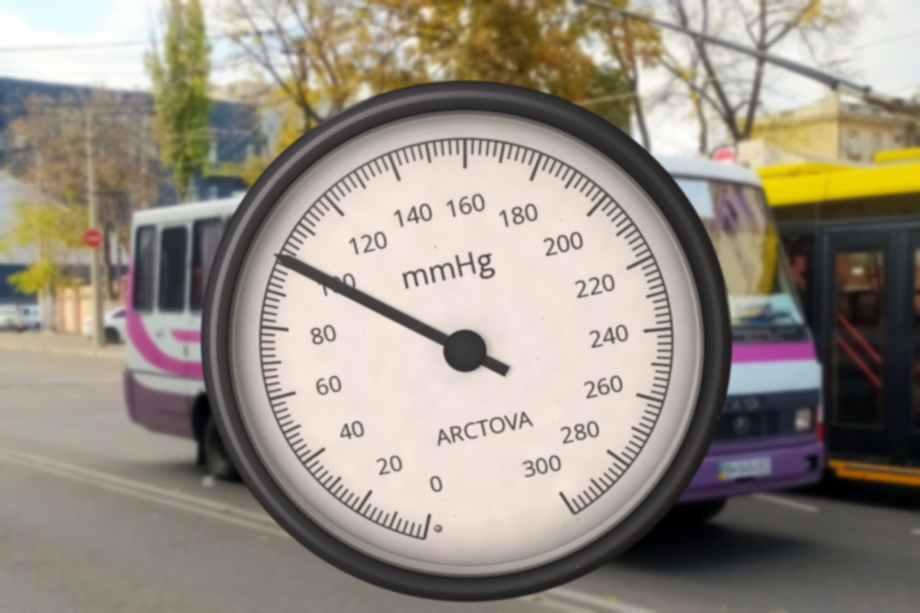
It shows 100
